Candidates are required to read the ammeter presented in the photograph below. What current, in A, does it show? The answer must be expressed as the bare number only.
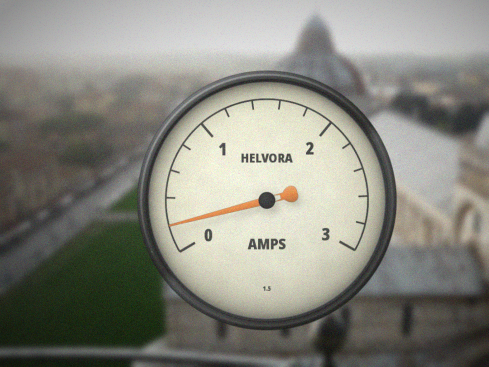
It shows 0.2
